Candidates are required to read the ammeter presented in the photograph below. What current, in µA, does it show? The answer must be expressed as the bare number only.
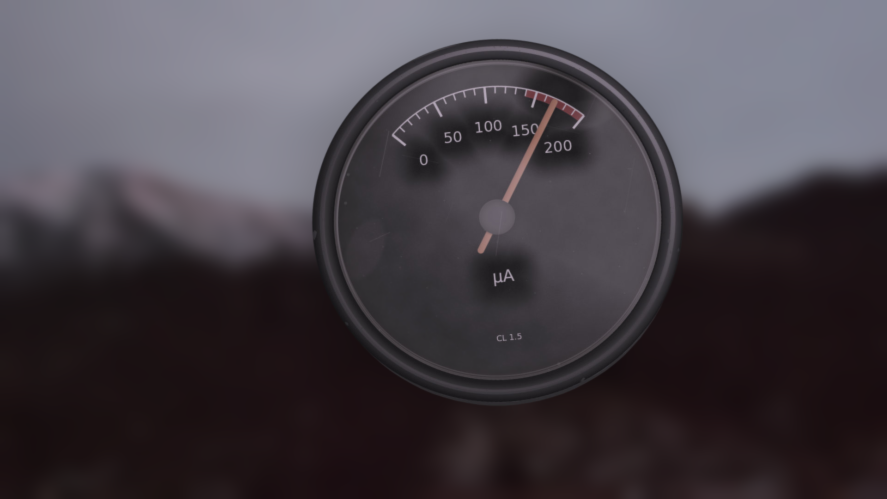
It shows 170
